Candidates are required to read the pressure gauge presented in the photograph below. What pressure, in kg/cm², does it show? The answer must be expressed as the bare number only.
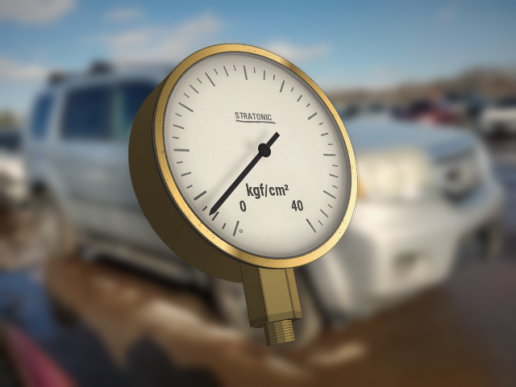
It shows 2.5
